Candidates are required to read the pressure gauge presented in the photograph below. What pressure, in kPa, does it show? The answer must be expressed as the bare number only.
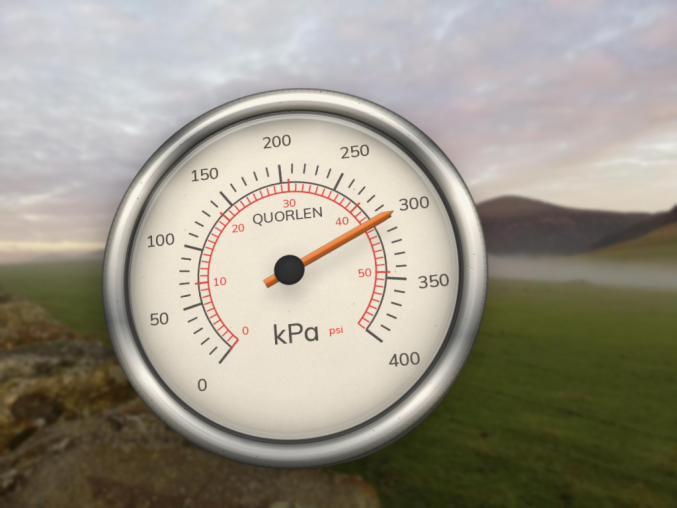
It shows 300
